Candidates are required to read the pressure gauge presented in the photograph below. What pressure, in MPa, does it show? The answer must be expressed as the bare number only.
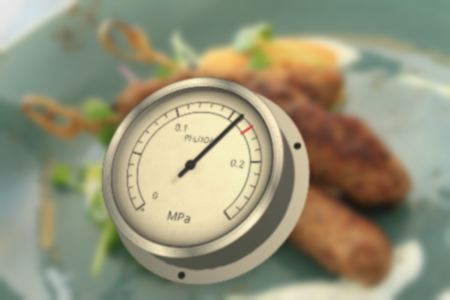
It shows 0.16
